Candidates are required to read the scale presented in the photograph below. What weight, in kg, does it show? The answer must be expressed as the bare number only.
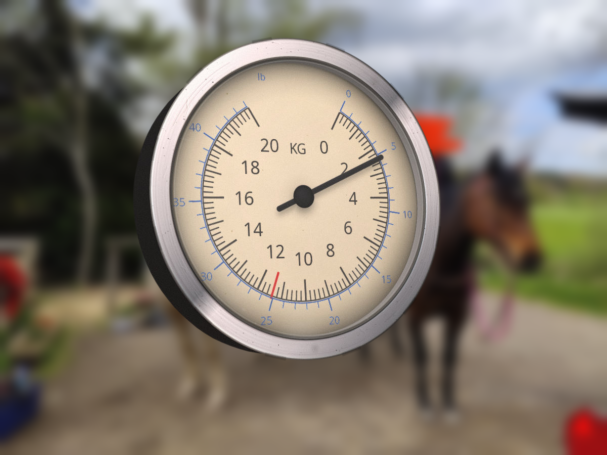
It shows 2.4
